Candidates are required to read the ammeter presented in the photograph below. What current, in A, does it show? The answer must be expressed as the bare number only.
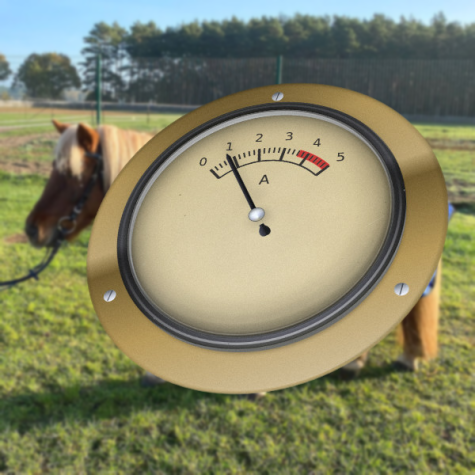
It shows 0.8
